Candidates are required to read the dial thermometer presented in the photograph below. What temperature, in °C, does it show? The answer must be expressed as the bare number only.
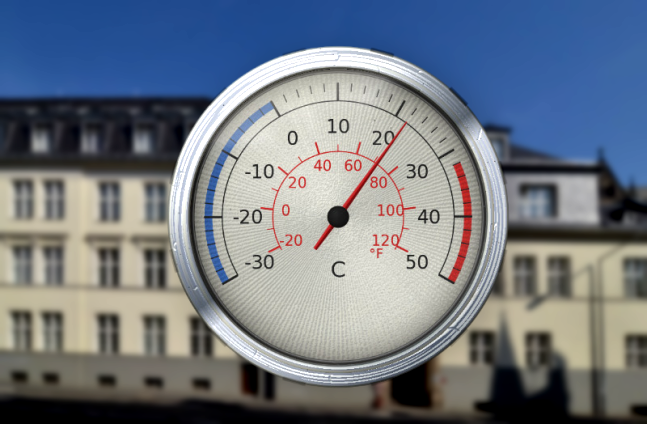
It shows 22
